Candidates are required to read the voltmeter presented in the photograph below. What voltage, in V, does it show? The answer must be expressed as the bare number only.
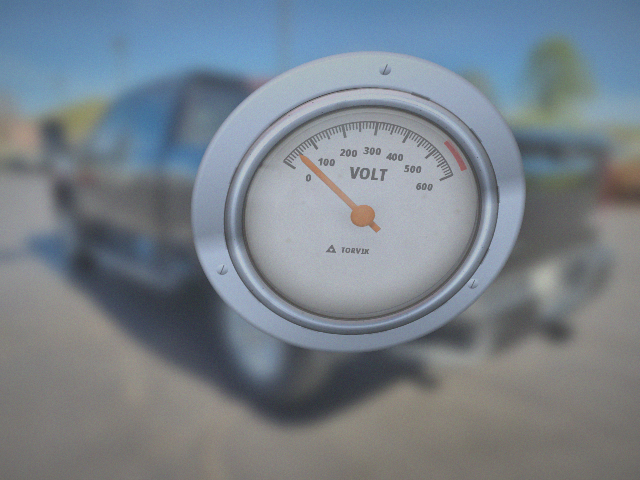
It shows 50
